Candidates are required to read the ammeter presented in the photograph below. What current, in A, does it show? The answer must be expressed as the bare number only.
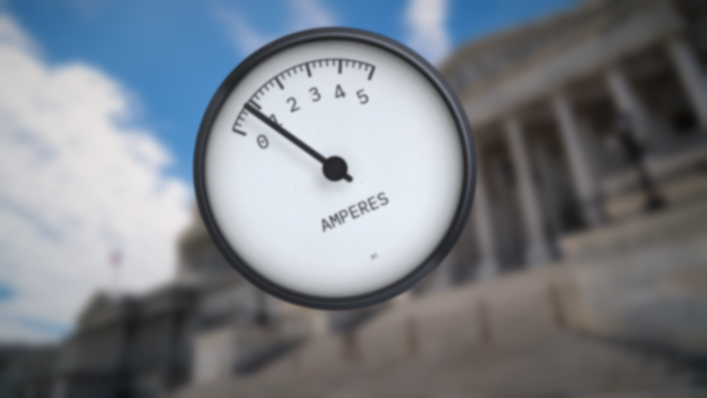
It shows 0.8
